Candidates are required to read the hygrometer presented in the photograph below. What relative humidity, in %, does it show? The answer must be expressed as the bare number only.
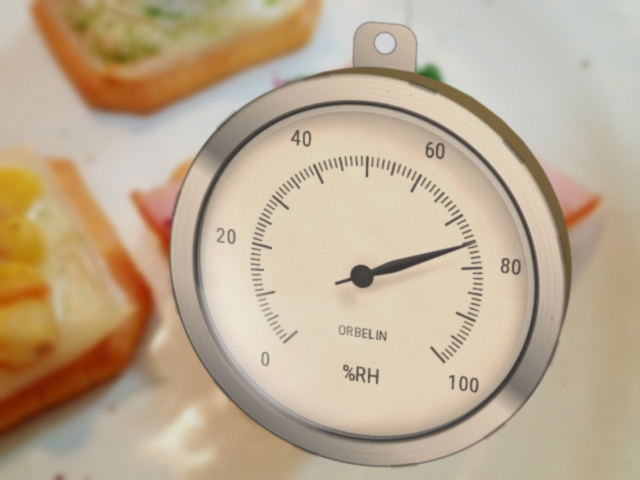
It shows 75
